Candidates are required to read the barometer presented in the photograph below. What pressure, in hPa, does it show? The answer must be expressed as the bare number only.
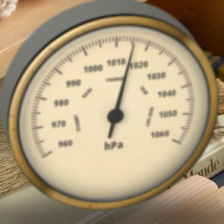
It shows 1015
